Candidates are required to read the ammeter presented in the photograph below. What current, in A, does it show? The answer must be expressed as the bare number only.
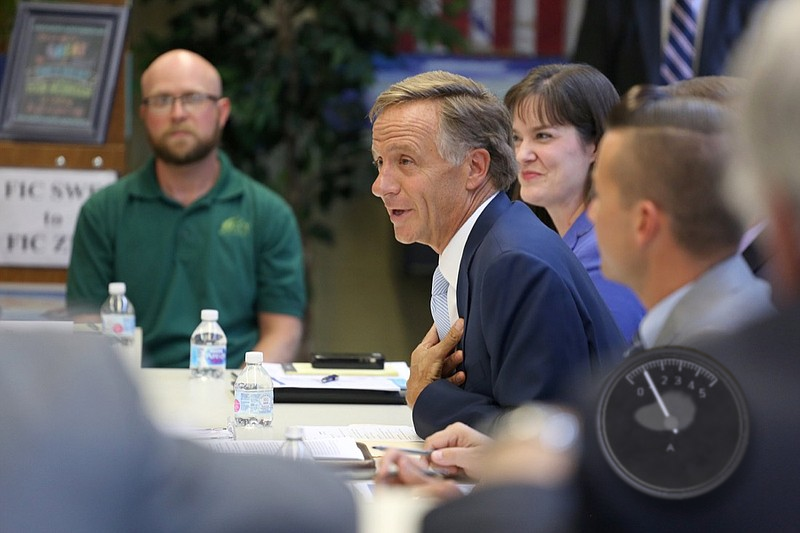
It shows 1
